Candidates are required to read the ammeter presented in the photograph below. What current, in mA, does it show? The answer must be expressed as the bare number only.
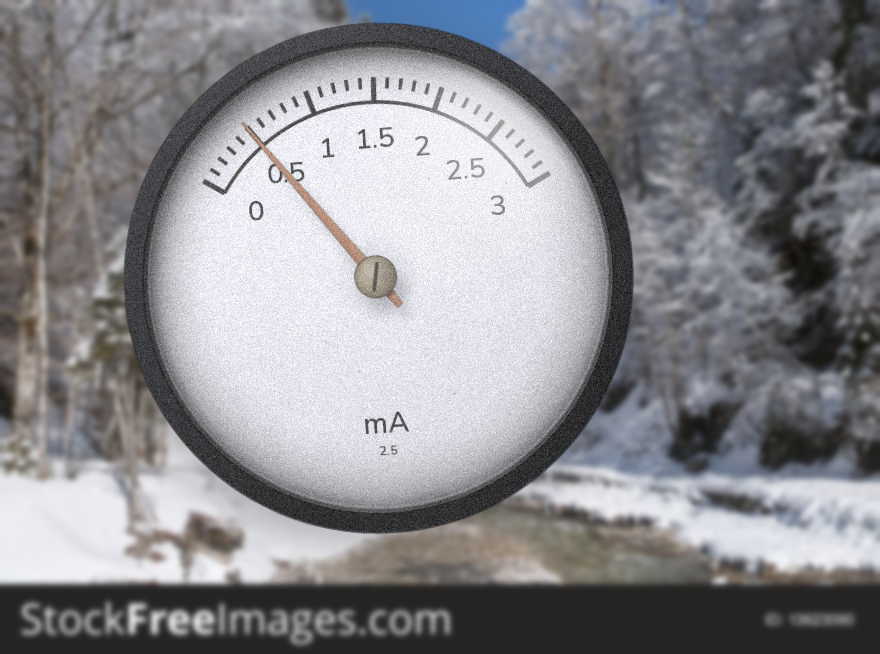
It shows 0.5
